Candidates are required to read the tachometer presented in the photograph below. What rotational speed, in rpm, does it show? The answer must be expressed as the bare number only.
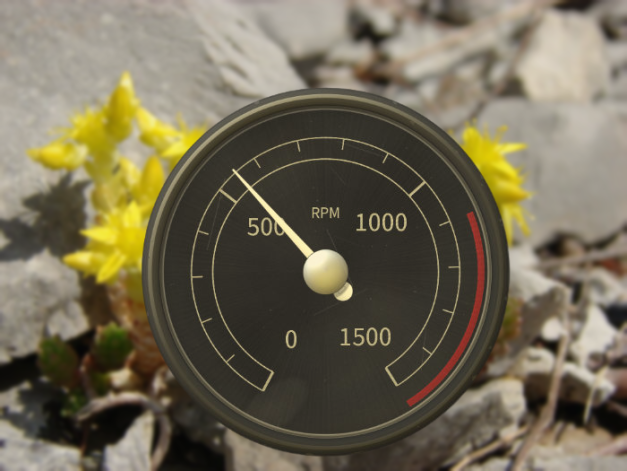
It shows 550
